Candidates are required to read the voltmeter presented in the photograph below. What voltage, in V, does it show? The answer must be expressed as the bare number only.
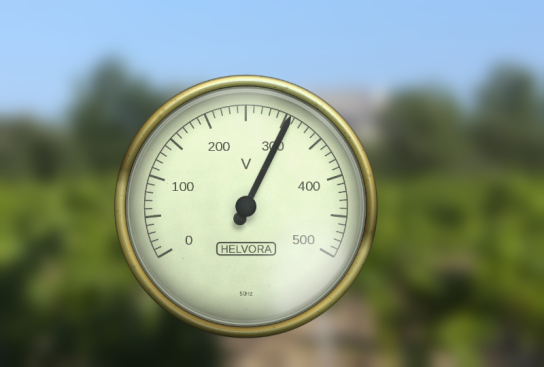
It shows 305
